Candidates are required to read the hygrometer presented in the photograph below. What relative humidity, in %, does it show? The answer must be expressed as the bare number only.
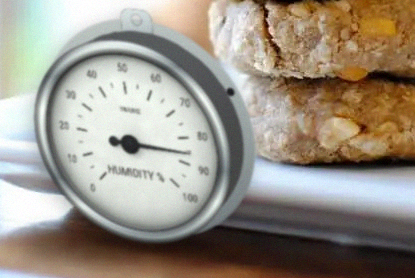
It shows 85
